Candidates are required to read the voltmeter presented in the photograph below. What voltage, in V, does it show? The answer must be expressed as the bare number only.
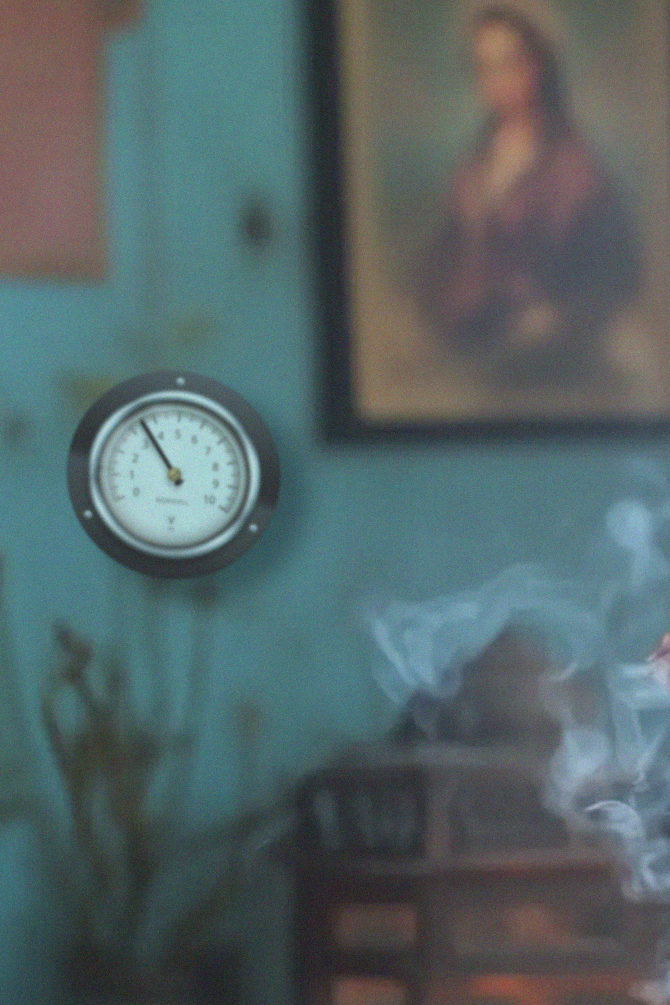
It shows 3.5
